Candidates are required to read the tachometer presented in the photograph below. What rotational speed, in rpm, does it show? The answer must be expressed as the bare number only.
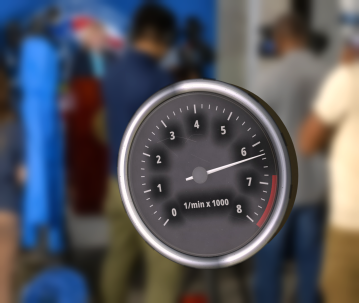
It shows 6300
